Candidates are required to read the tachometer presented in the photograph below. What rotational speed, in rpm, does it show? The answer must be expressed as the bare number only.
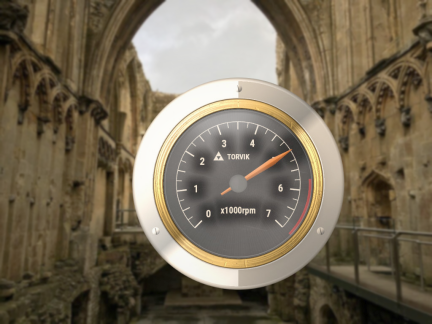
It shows 5000
